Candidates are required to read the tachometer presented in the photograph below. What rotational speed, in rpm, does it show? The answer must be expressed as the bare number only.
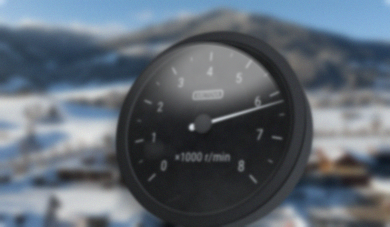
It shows 6250
